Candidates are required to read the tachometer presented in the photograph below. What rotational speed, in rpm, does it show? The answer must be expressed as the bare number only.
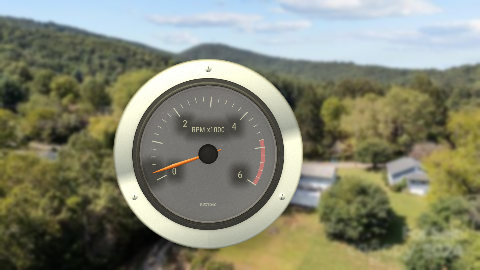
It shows 200
